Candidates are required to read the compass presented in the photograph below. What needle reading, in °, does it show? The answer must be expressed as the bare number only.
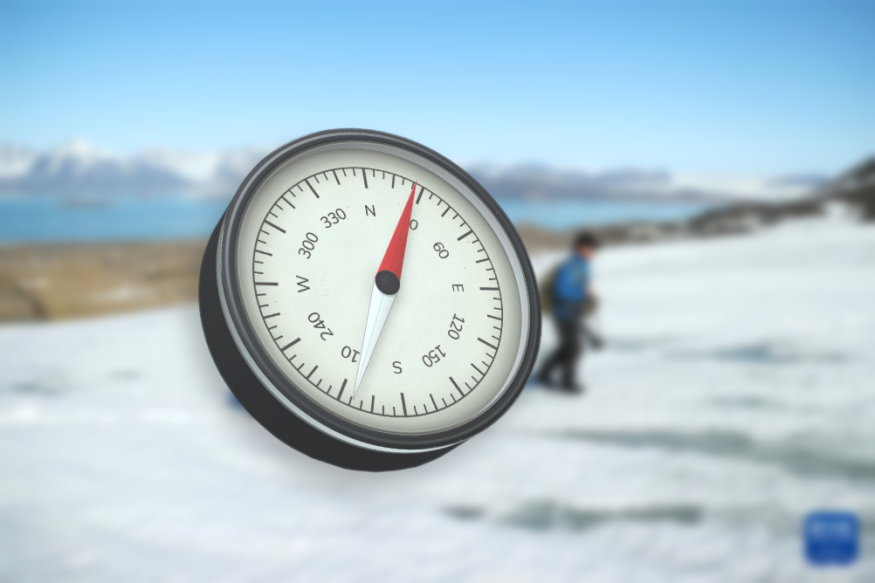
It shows 25
